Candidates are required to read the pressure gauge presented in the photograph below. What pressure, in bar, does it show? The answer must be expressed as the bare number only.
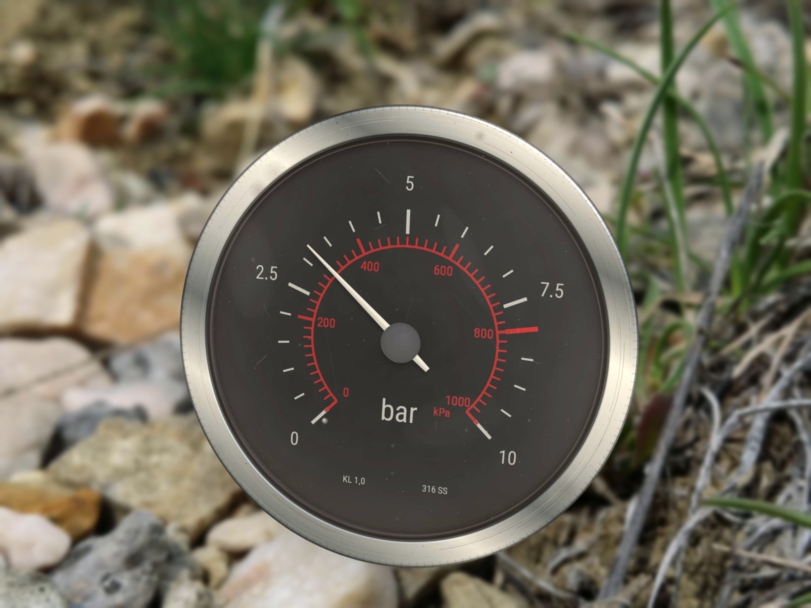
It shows 3.25
